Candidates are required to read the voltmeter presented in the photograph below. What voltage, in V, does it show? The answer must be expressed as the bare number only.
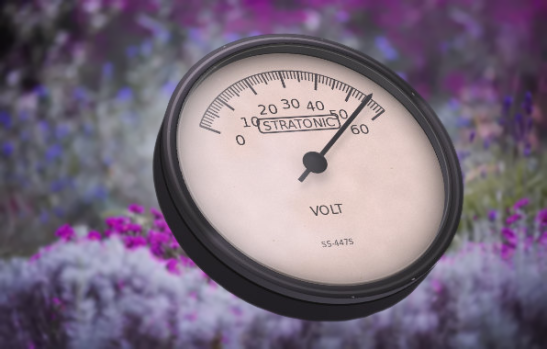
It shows 55
